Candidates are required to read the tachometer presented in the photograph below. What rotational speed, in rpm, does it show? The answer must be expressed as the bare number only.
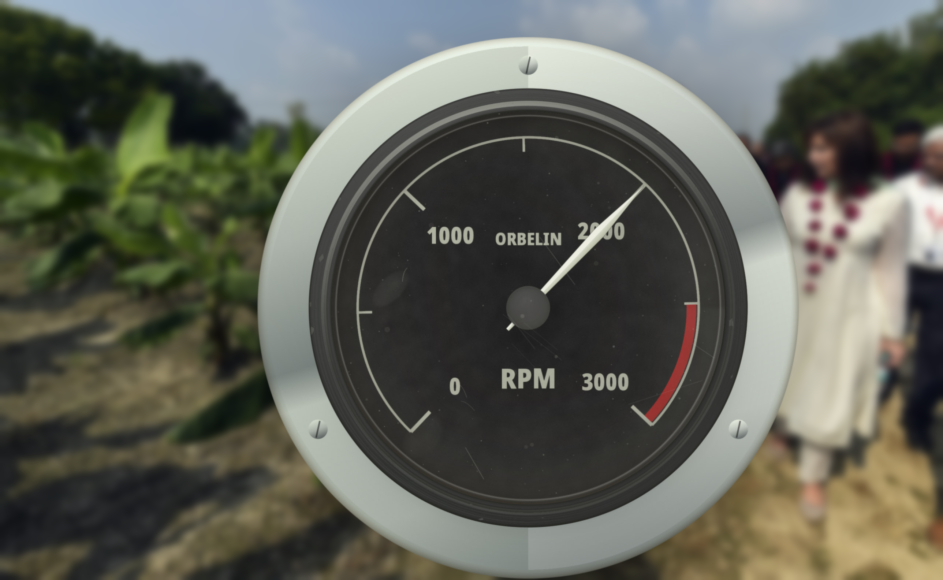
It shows 2000
